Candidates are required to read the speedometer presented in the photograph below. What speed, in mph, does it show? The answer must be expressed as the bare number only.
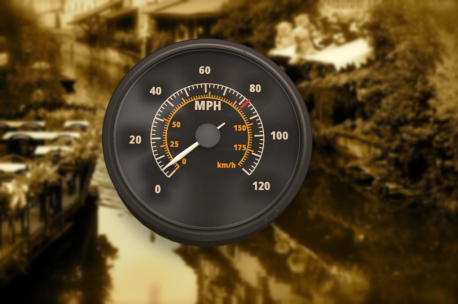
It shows 4
